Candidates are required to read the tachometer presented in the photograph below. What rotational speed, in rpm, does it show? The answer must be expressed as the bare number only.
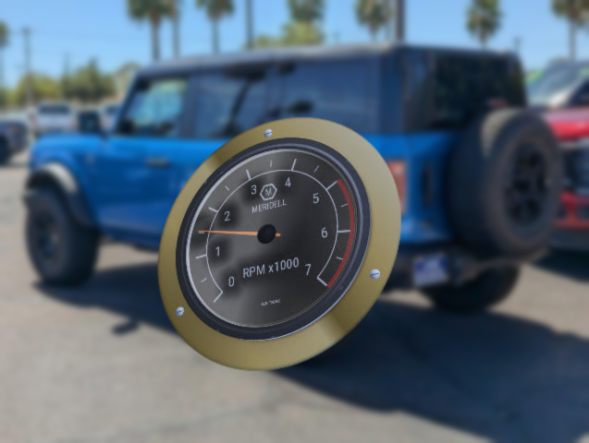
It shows 1500
